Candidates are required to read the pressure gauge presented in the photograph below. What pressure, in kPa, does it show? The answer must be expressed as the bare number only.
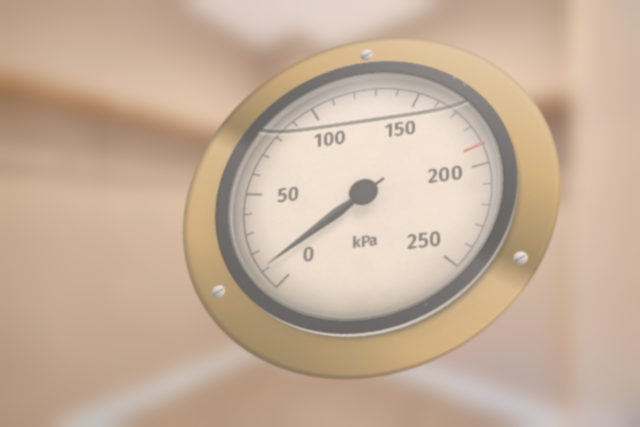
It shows 10
